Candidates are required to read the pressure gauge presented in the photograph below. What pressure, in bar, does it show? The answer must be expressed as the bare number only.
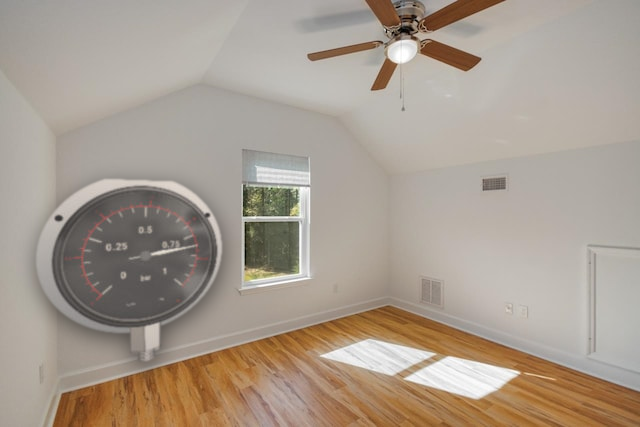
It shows 0.8
